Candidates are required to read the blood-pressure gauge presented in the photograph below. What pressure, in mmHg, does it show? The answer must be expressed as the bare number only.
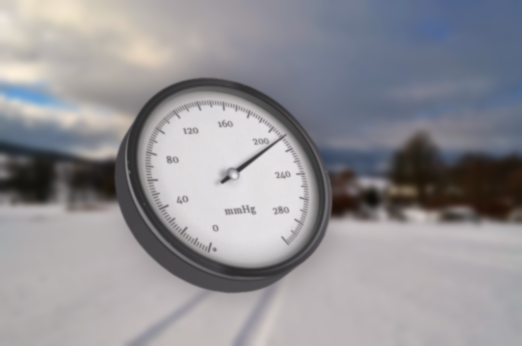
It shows 210
